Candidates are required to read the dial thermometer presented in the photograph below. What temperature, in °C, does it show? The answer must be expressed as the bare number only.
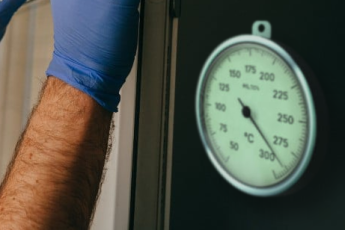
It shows 287.5
